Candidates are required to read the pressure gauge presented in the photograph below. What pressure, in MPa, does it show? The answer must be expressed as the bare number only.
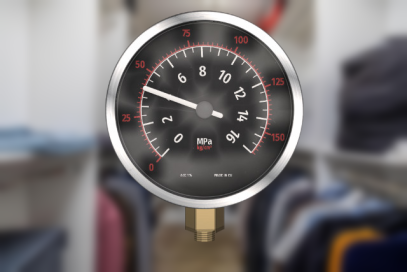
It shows 4
